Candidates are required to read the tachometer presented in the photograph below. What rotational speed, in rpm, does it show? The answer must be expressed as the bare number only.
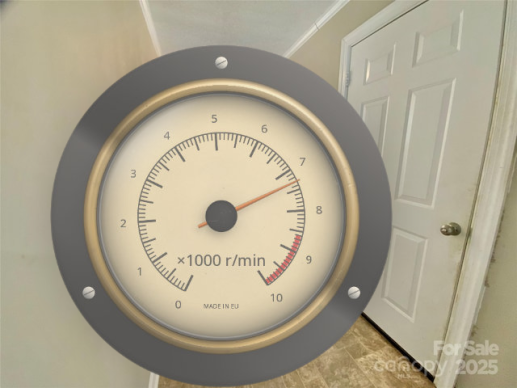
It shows 7300
